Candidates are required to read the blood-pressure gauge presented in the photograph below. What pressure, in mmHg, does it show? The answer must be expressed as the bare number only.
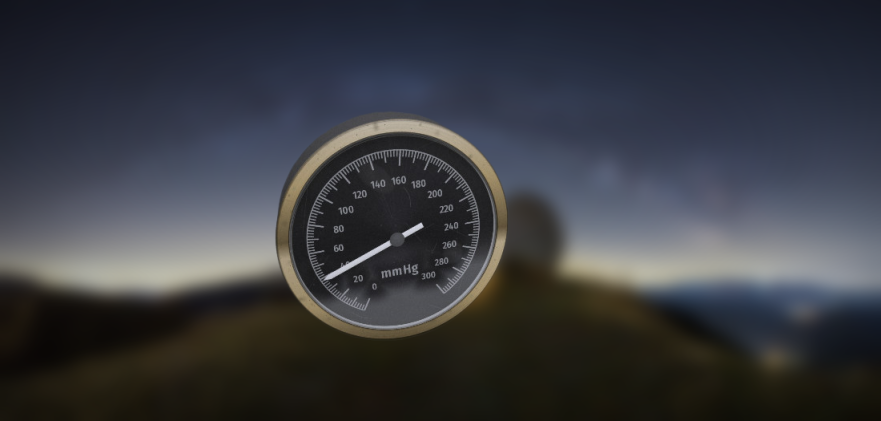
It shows 40
